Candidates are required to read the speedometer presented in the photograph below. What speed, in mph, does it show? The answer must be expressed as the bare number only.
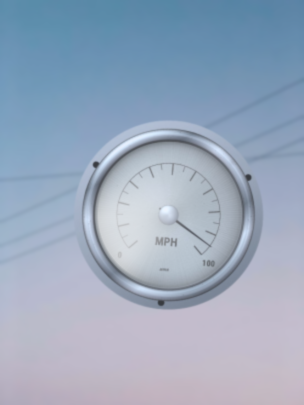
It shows 95
